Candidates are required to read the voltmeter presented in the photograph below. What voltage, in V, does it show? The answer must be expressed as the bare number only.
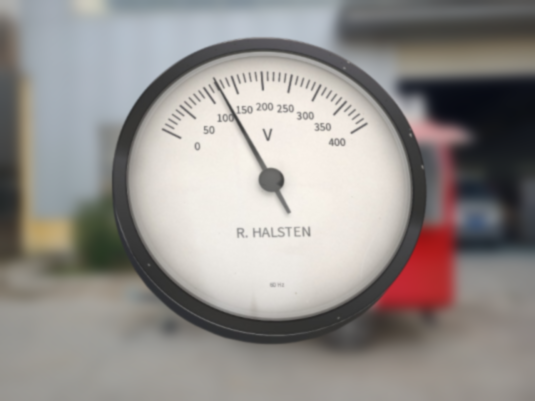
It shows 120
